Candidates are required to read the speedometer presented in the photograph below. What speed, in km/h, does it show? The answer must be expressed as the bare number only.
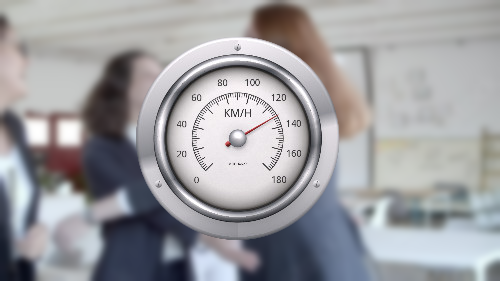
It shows 130
